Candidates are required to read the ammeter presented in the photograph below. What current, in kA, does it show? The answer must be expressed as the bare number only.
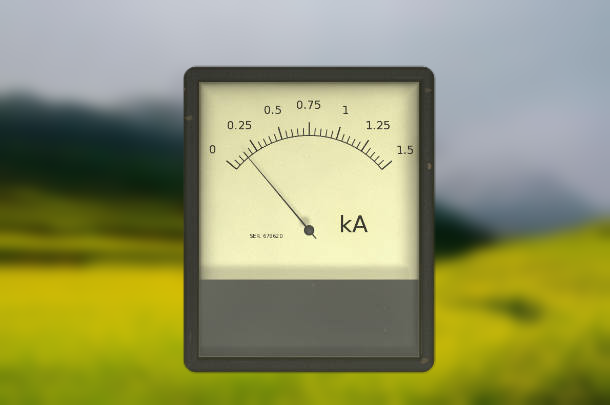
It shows 0.15
